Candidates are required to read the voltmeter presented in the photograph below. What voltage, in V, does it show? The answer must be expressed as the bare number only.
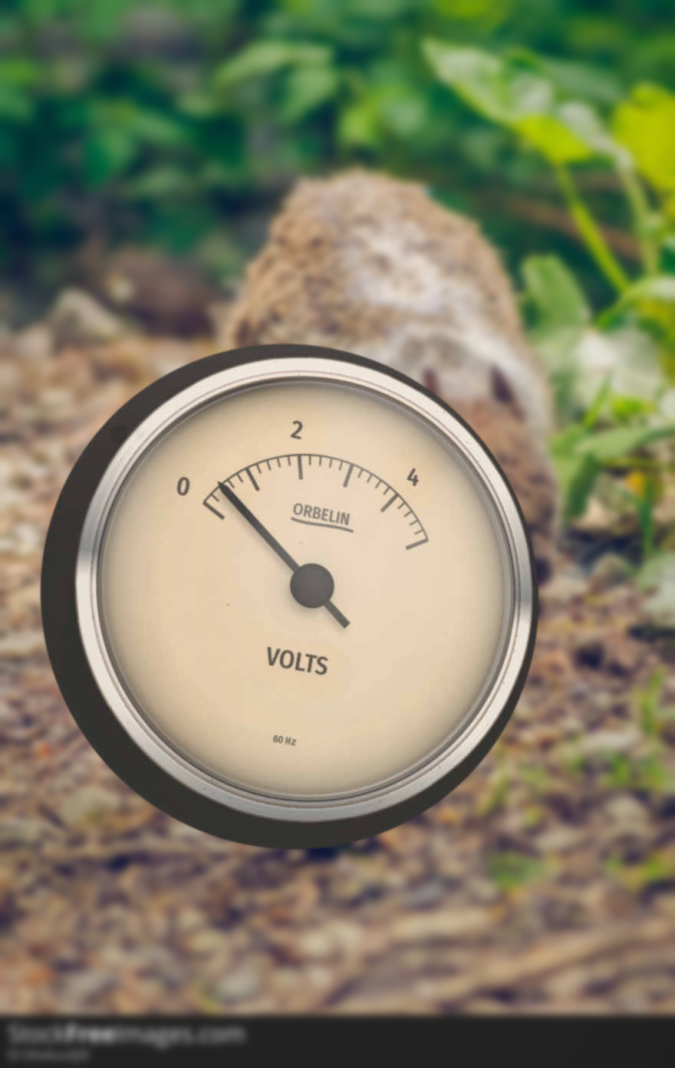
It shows 0.4
